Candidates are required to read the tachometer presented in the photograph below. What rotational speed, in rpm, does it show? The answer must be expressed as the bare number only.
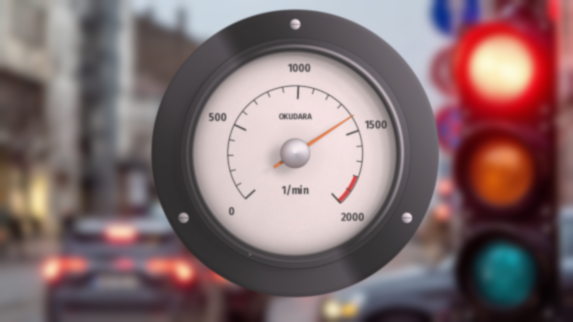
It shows 1400
